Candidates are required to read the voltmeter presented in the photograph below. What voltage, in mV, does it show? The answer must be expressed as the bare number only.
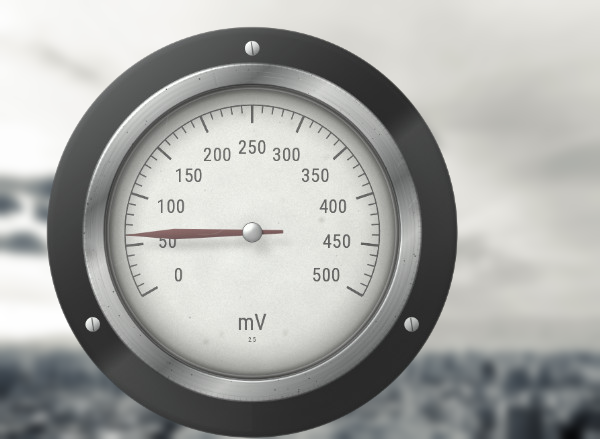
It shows 60
